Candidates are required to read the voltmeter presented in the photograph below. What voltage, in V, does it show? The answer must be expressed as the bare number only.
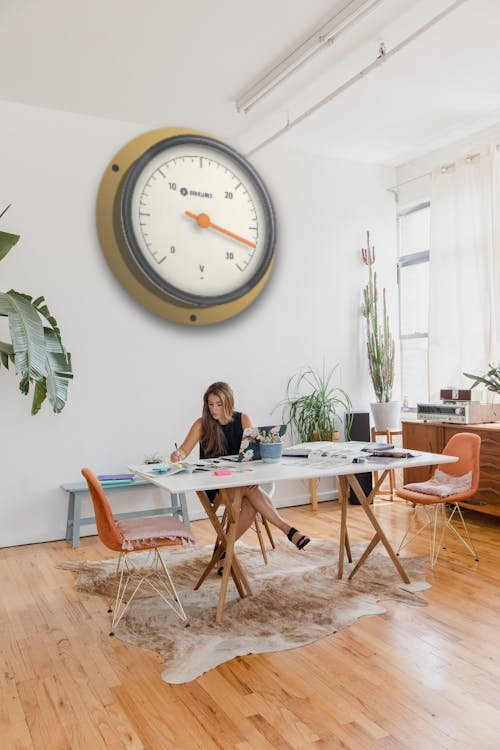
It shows 27
